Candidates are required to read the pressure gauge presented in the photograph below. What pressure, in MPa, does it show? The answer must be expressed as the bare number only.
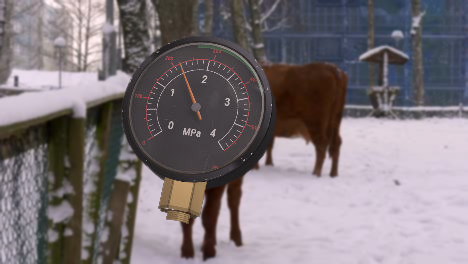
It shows 1.5
